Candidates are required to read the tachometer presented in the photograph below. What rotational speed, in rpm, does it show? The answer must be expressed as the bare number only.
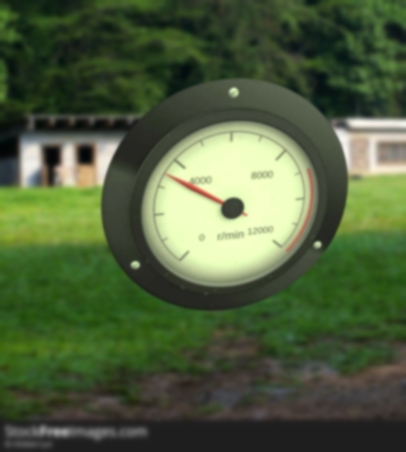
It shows 3500
